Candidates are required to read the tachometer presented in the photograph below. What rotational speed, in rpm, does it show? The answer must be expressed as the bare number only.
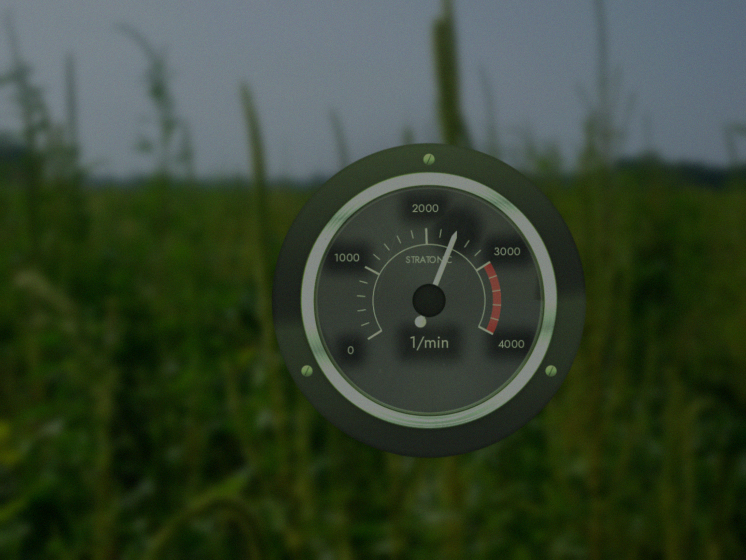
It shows 2400
